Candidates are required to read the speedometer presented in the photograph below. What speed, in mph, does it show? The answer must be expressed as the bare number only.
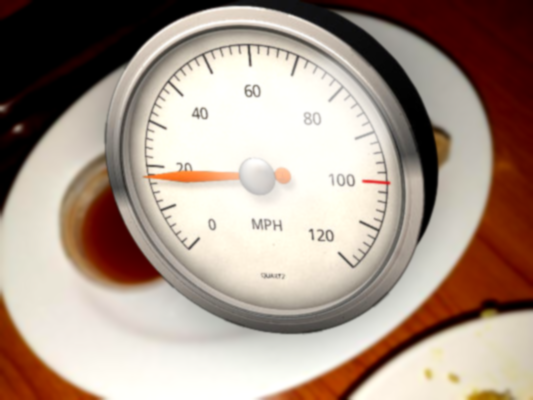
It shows 18
